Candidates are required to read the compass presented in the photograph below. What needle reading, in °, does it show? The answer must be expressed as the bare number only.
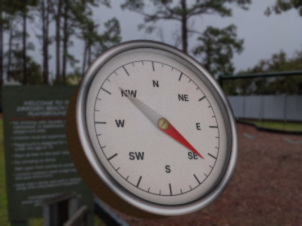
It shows 130
